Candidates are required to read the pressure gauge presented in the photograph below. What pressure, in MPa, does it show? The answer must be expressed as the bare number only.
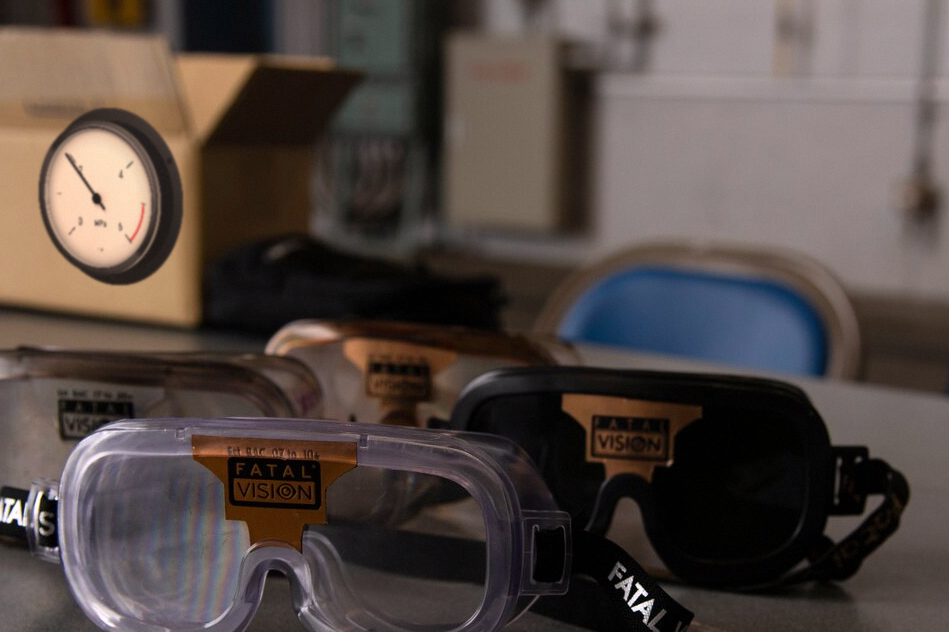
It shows 2
